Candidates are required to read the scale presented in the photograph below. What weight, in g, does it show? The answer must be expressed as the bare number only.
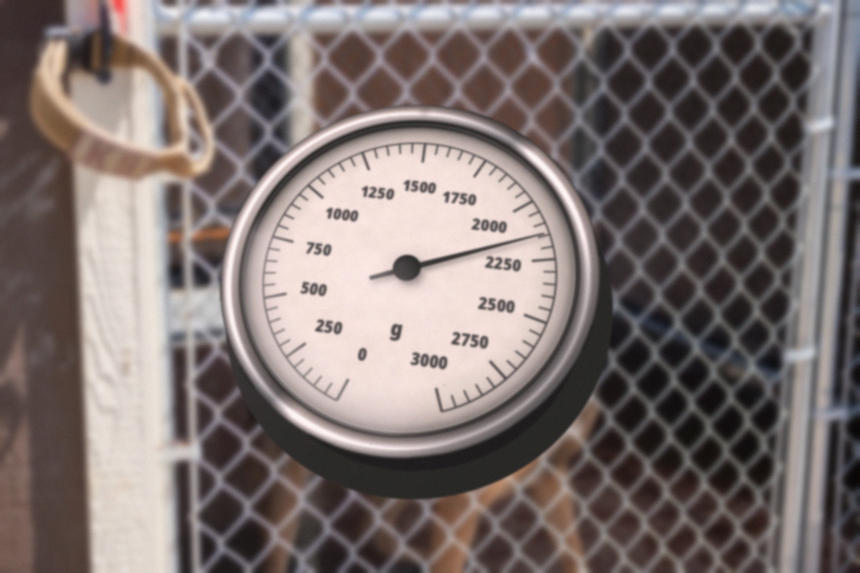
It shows 2150
